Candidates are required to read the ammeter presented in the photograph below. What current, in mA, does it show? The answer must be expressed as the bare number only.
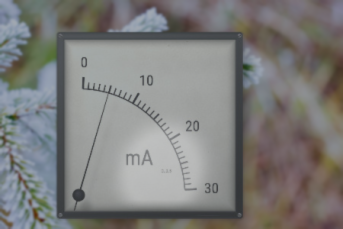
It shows 5
